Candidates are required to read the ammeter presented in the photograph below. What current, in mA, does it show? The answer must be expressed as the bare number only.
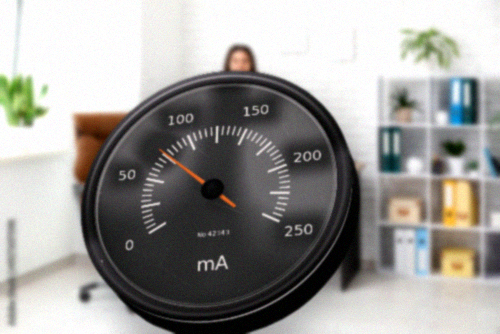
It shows 75
